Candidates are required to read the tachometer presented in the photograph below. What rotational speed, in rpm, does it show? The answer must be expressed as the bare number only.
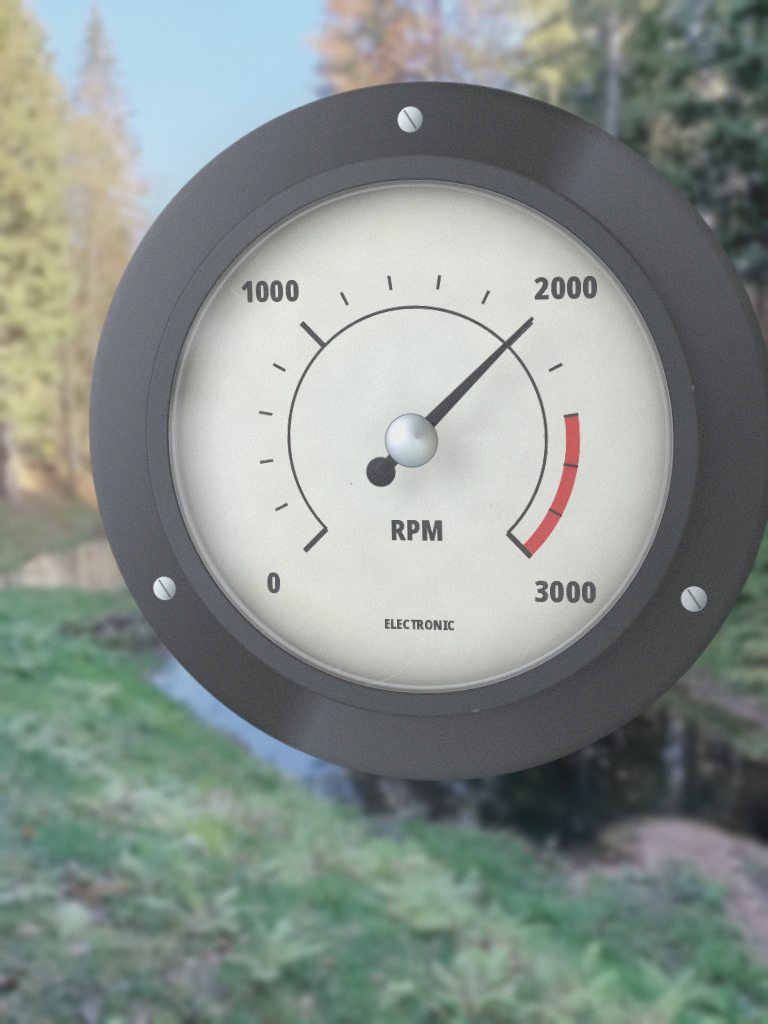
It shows 2000
